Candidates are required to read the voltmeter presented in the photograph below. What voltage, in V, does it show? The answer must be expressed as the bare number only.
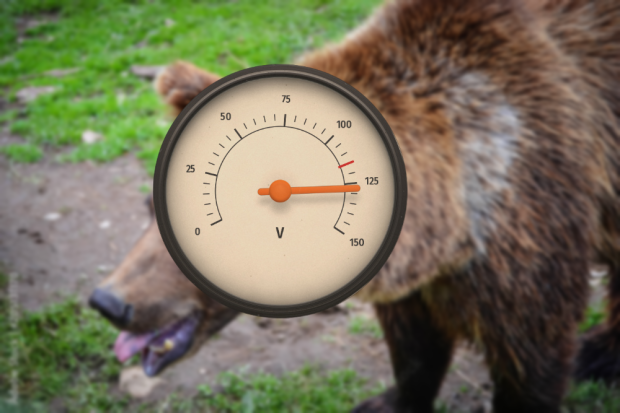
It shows 127.5
